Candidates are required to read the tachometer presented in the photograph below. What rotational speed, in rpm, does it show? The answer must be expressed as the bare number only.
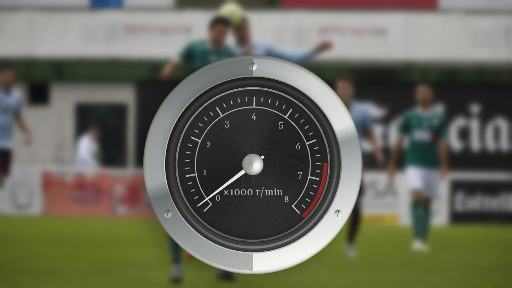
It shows 200
